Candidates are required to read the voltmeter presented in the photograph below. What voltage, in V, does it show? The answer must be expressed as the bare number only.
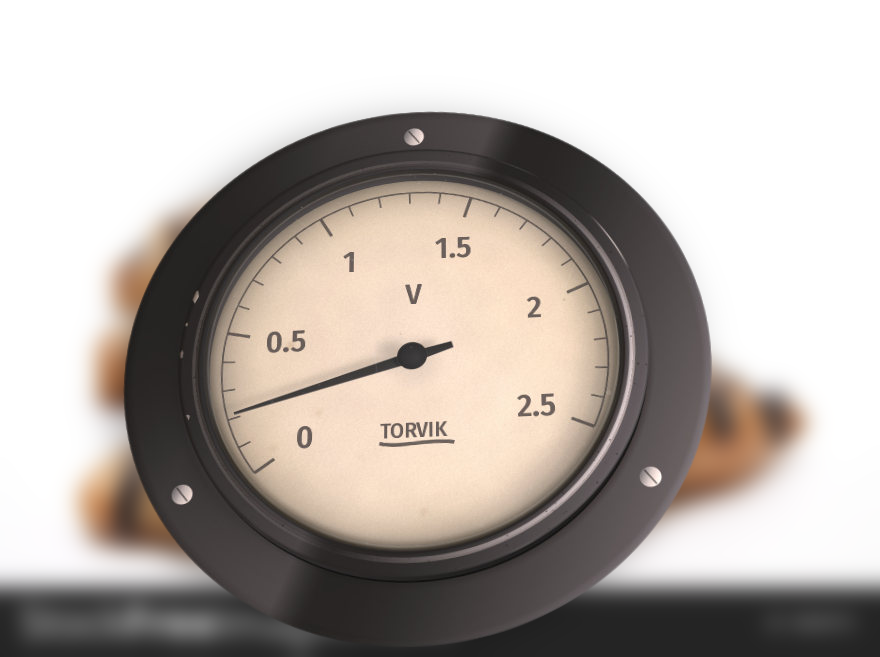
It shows 0.2
